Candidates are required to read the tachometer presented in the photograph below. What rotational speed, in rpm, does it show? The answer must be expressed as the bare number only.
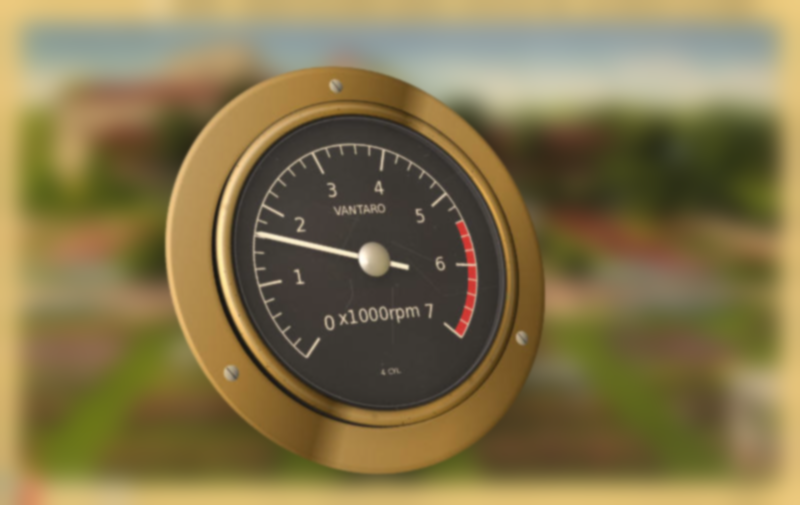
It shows 1600
